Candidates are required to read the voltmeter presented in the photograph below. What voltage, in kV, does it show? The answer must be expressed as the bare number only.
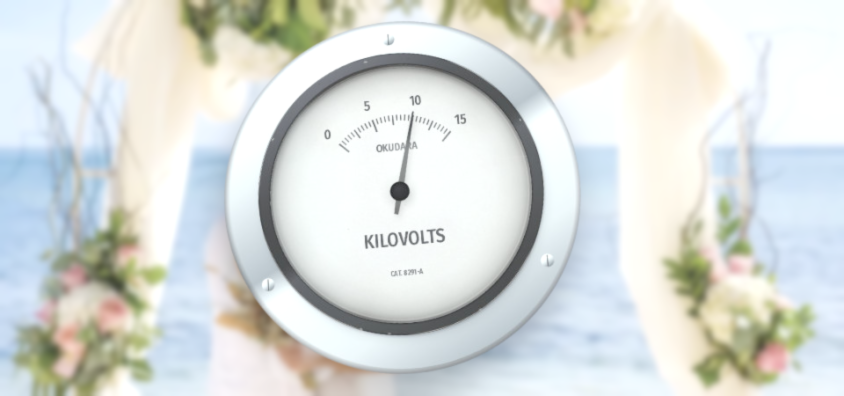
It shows 10
